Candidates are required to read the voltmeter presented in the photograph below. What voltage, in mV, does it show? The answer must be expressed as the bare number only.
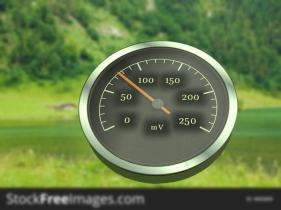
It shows 75
